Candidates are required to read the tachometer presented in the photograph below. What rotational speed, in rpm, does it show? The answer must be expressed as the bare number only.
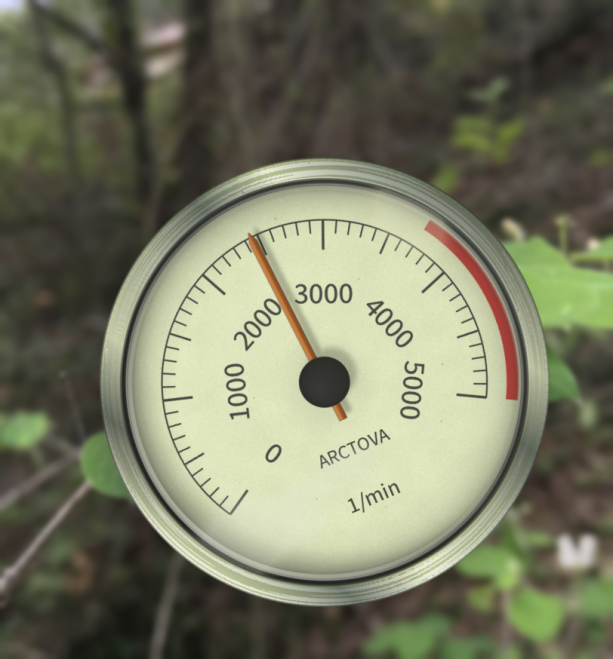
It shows 2450
